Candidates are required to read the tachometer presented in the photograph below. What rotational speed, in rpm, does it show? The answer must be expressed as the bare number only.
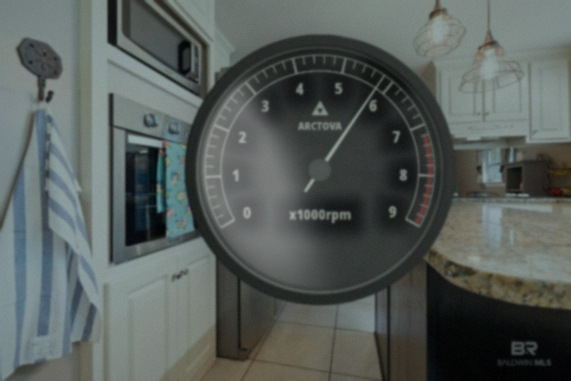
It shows 5800
